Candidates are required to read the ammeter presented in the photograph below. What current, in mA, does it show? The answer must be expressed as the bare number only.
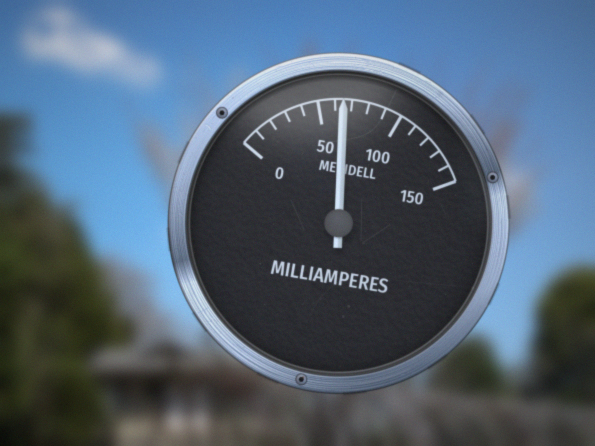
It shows 65
